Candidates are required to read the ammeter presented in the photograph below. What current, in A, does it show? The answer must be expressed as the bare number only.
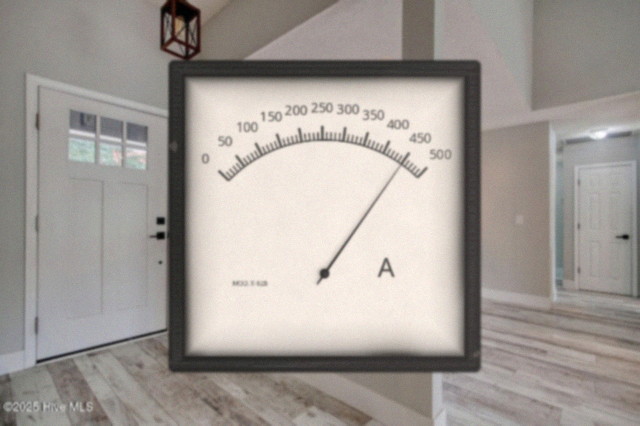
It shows 450
